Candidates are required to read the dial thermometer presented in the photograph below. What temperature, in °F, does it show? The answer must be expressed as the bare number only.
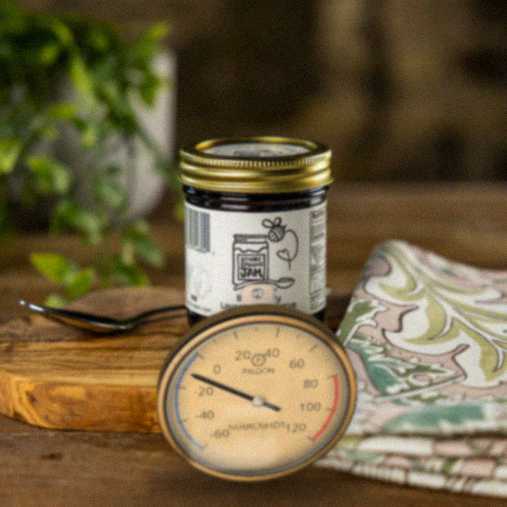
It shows -10
